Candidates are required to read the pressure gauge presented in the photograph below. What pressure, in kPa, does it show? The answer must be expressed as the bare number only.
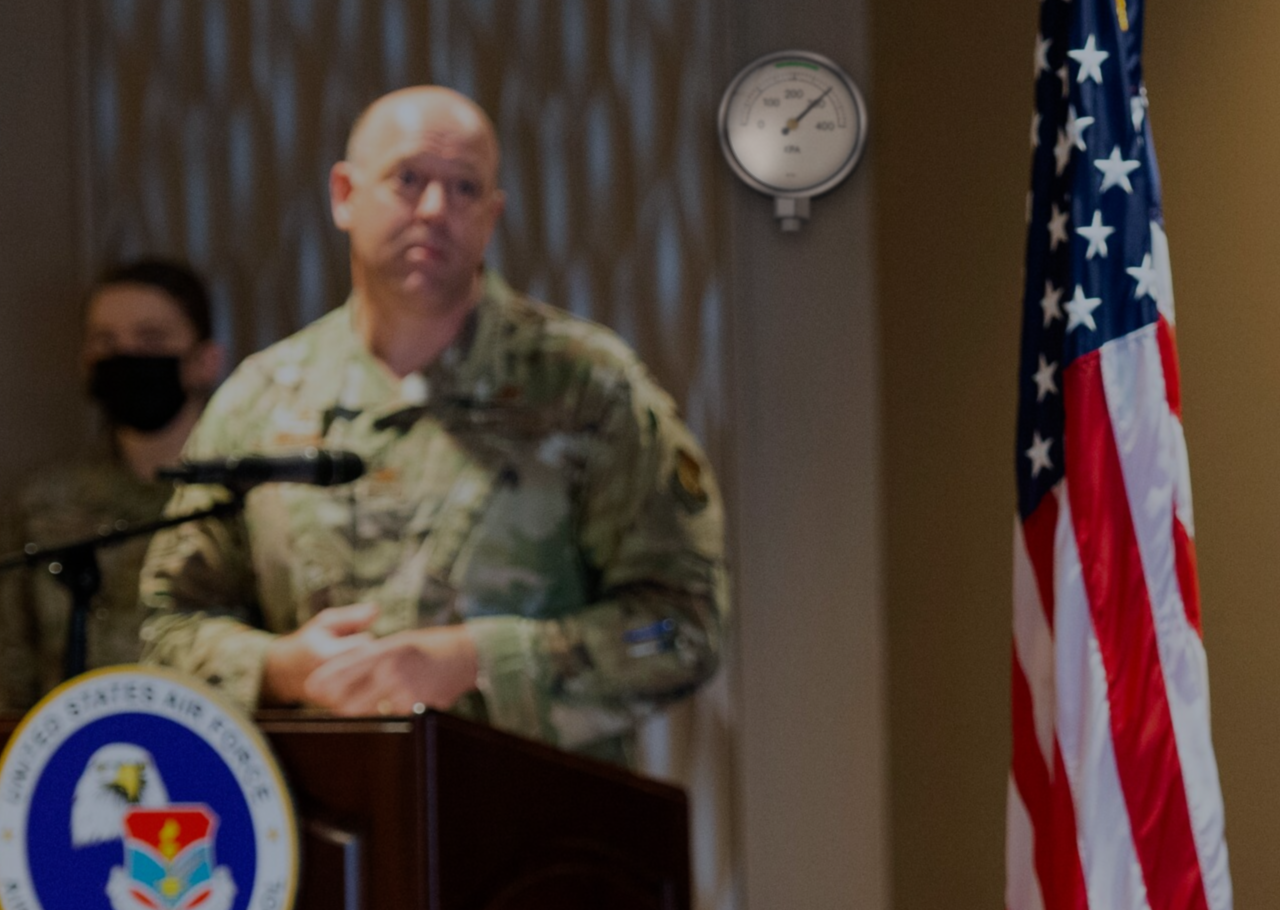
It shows 300
